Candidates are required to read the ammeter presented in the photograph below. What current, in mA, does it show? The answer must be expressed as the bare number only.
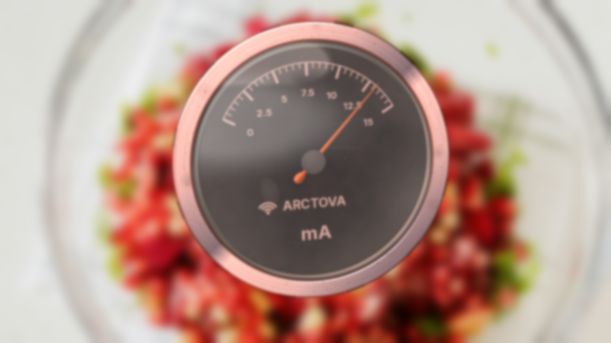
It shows 13
